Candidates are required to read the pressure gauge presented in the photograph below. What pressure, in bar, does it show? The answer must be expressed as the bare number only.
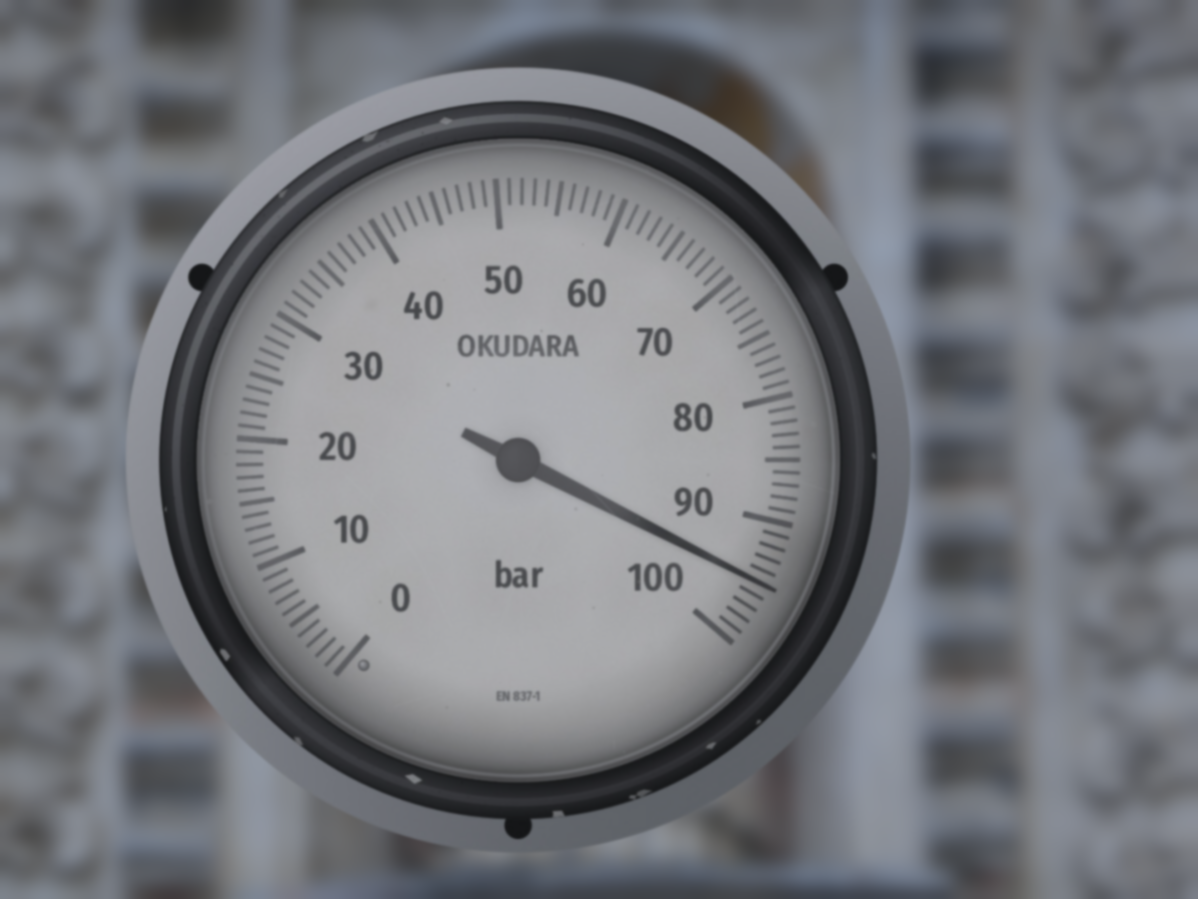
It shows 95
